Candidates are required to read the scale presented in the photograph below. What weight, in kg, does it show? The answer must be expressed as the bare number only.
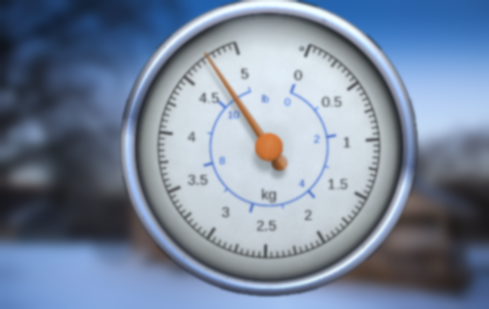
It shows 4.75
